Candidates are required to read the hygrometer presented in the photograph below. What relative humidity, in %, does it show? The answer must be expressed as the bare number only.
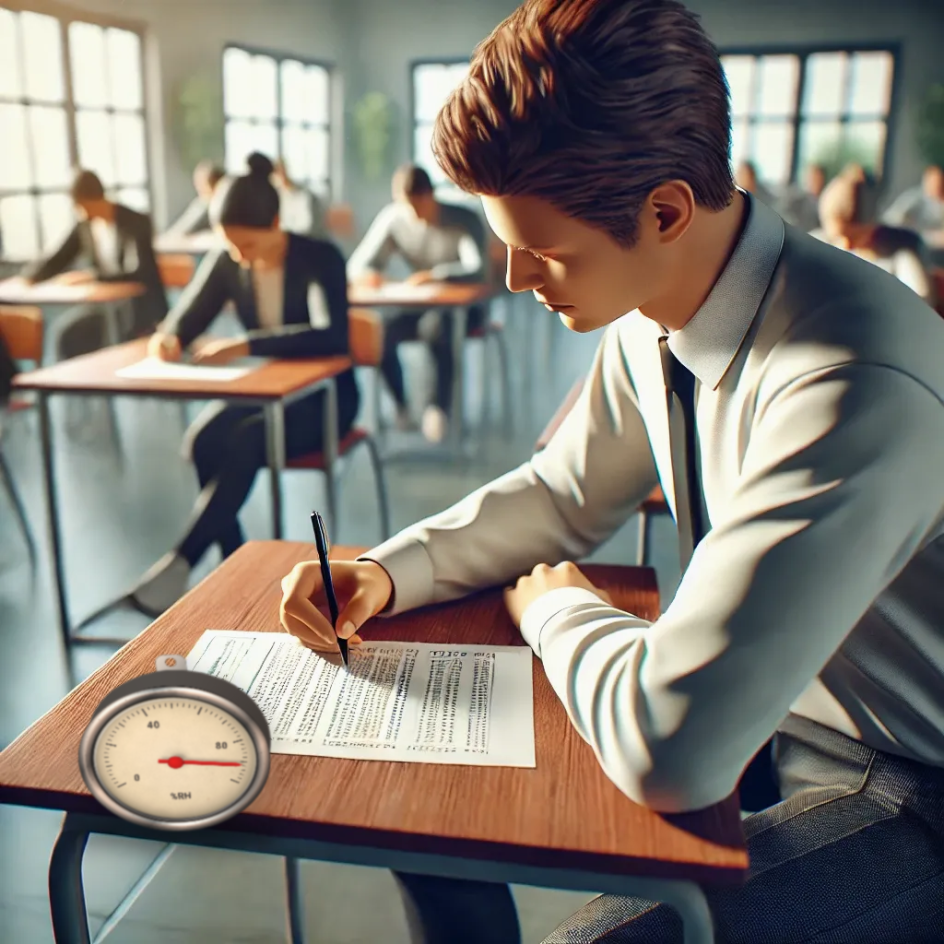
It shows 90
